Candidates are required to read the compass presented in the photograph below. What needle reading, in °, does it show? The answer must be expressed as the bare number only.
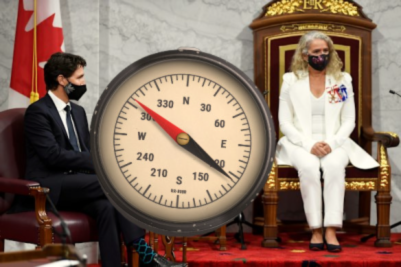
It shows 305
